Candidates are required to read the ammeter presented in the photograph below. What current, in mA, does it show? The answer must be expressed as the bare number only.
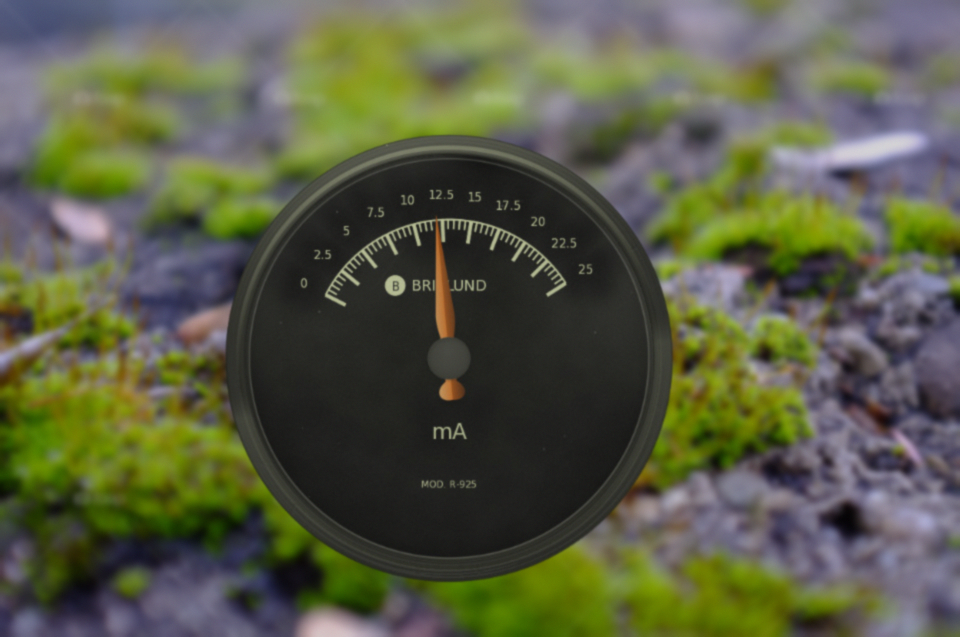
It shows 12
